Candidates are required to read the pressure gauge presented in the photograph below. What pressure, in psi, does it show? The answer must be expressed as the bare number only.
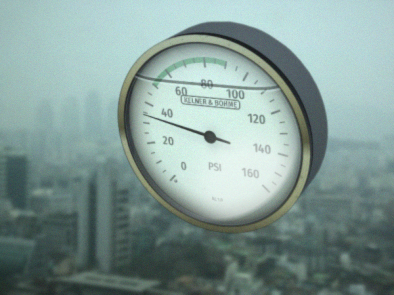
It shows 35
